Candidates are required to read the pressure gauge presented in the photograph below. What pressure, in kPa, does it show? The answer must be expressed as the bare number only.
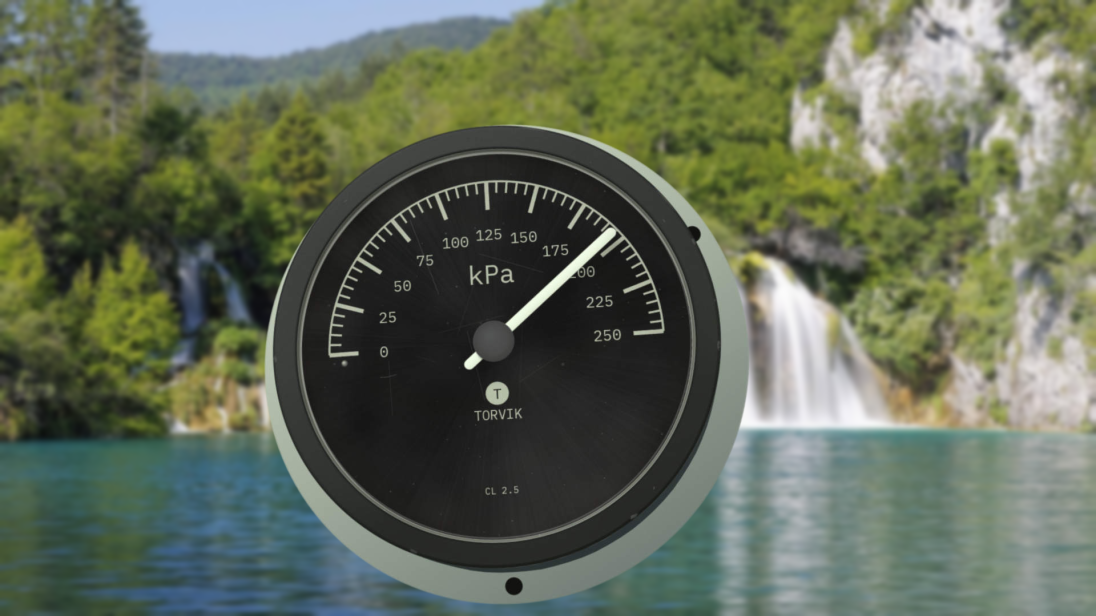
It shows 195
